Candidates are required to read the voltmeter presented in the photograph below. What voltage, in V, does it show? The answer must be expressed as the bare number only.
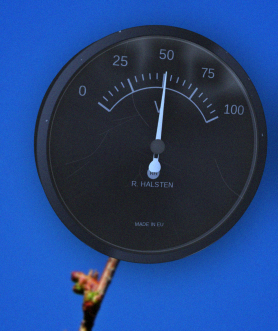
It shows 50
